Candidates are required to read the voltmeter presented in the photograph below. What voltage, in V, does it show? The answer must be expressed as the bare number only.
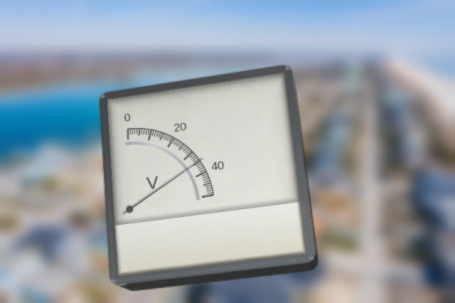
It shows 35
